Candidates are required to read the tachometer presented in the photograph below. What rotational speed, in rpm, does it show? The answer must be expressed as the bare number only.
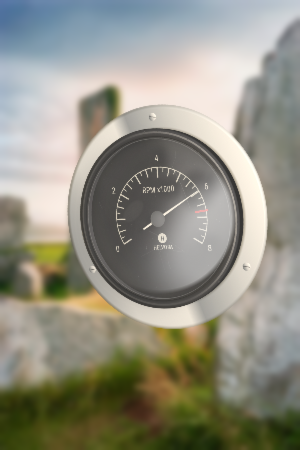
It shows 6000
